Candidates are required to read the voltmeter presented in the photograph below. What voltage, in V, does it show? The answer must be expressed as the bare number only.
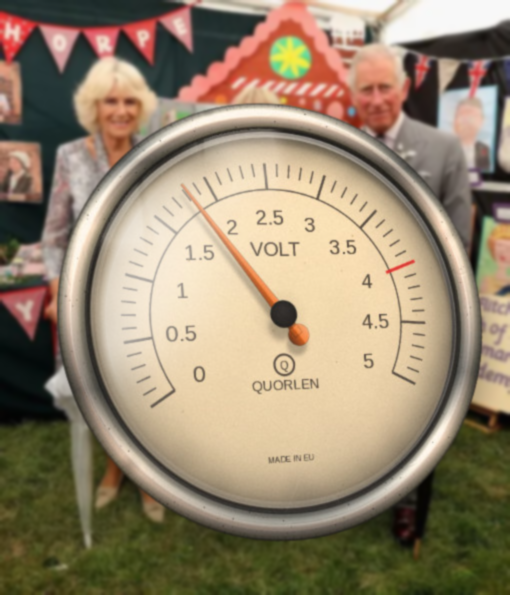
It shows 1.8
